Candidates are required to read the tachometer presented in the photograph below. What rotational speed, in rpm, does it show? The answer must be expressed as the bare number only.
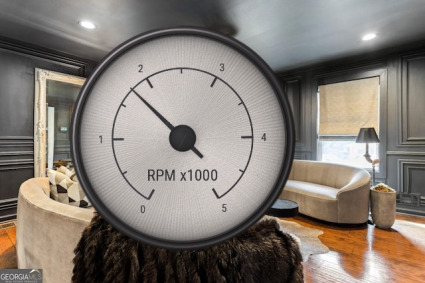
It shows 1750
